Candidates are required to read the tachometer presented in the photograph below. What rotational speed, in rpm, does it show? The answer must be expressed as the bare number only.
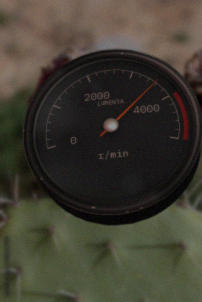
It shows 3600
